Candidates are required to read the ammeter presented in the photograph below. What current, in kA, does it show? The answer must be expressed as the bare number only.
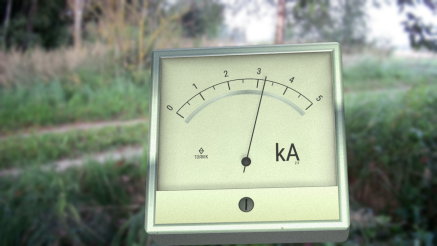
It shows 3.25
